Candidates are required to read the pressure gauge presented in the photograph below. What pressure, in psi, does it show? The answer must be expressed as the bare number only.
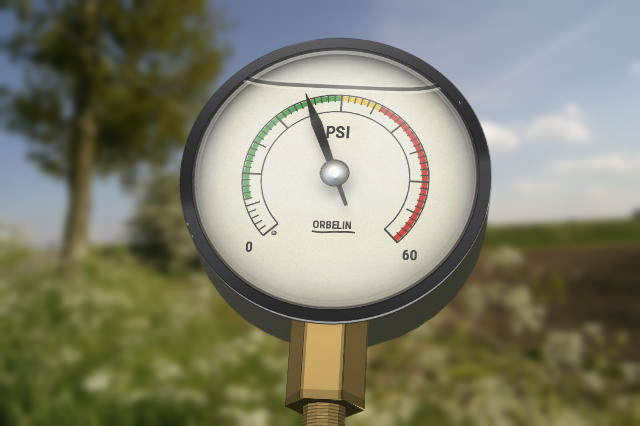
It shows 25
